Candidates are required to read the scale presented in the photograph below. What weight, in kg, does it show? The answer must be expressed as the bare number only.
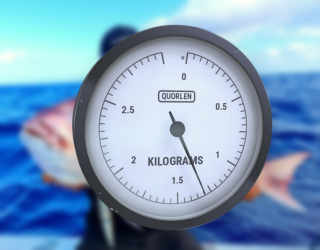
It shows 1.3
